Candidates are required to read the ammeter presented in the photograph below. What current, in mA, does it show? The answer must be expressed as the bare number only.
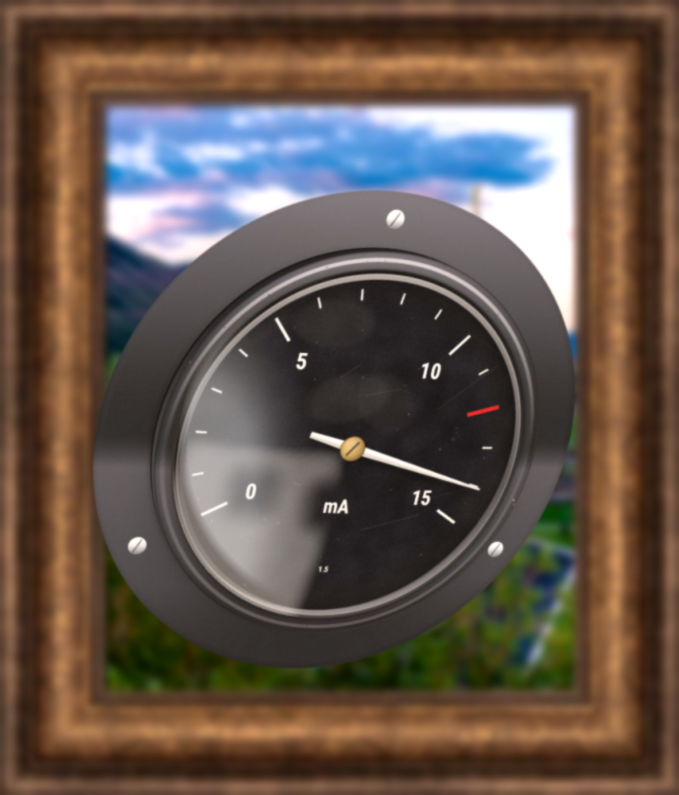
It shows 14
